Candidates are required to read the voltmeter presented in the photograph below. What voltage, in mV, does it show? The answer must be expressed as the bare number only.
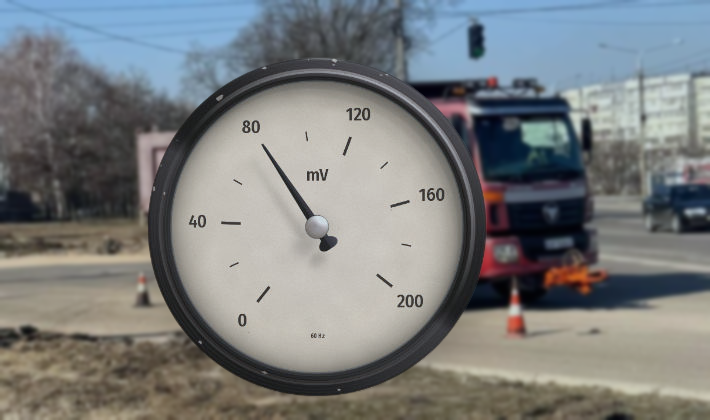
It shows 80
